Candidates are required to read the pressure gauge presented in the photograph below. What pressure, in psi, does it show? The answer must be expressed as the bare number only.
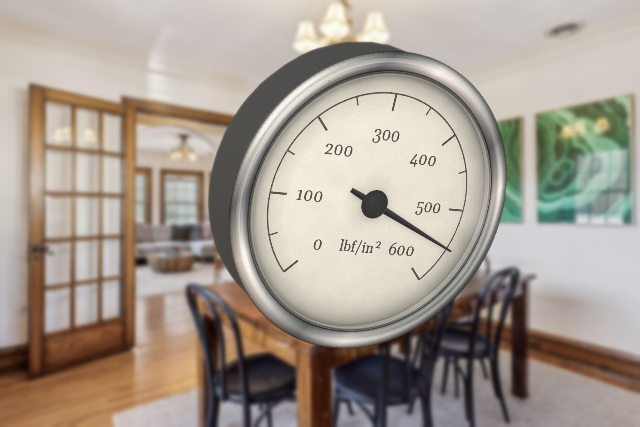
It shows 550
